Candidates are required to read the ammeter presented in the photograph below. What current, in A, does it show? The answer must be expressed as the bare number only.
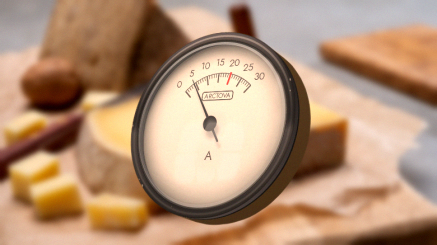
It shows 5
